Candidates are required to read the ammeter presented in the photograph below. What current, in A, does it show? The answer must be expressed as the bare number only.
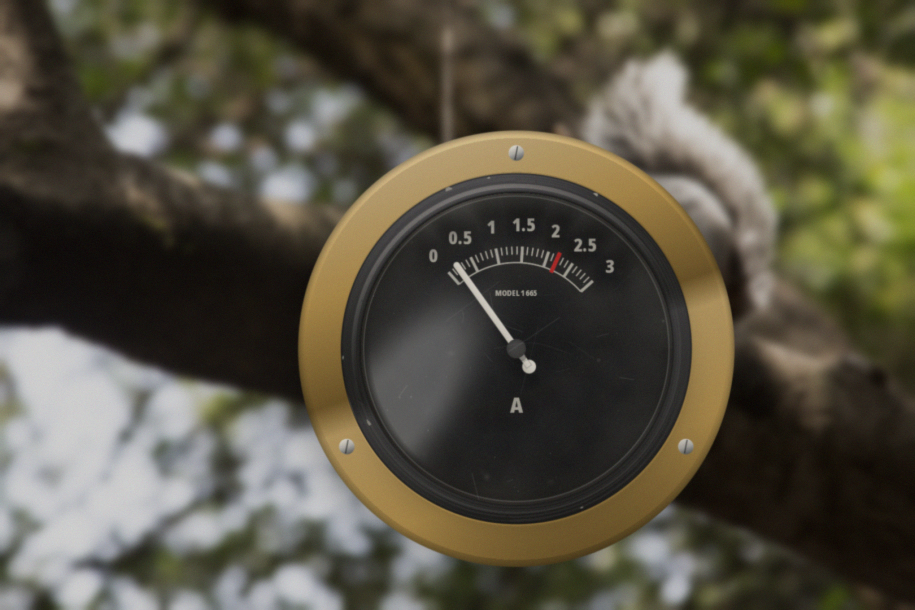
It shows 0.2
